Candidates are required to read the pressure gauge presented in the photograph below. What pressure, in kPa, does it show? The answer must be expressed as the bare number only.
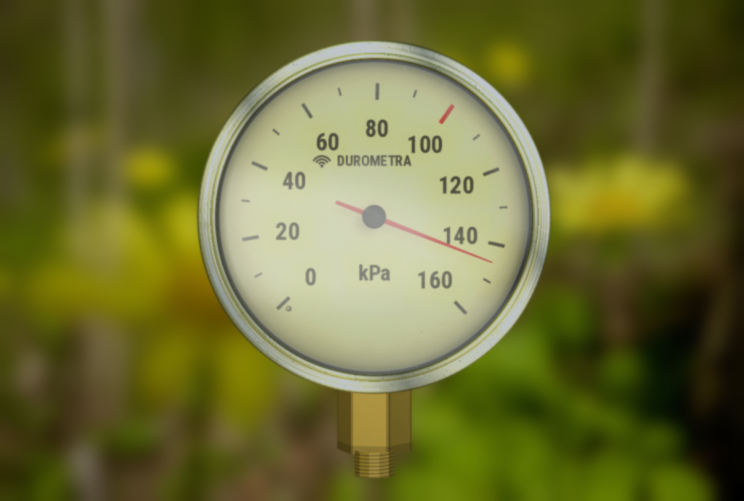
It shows 145
